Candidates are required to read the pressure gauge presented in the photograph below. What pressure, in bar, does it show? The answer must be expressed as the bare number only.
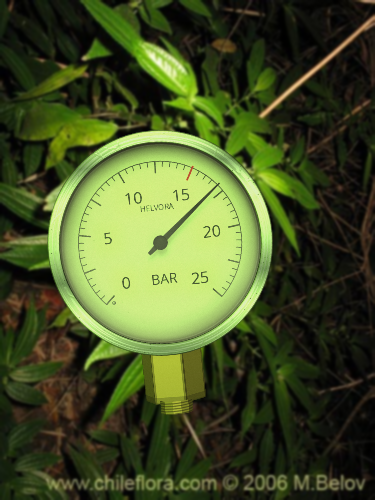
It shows 17
